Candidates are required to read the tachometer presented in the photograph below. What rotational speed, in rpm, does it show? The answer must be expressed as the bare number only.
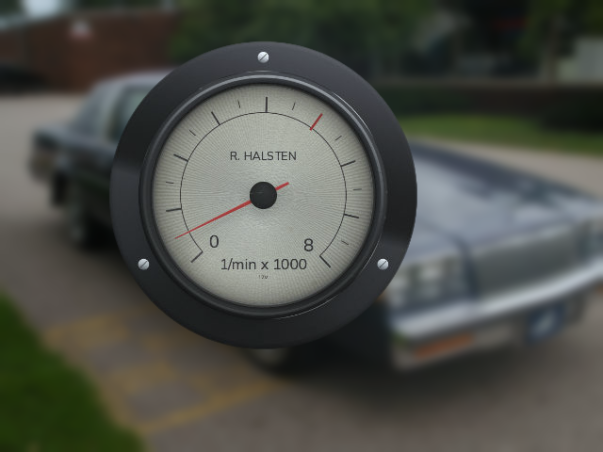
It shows 500
